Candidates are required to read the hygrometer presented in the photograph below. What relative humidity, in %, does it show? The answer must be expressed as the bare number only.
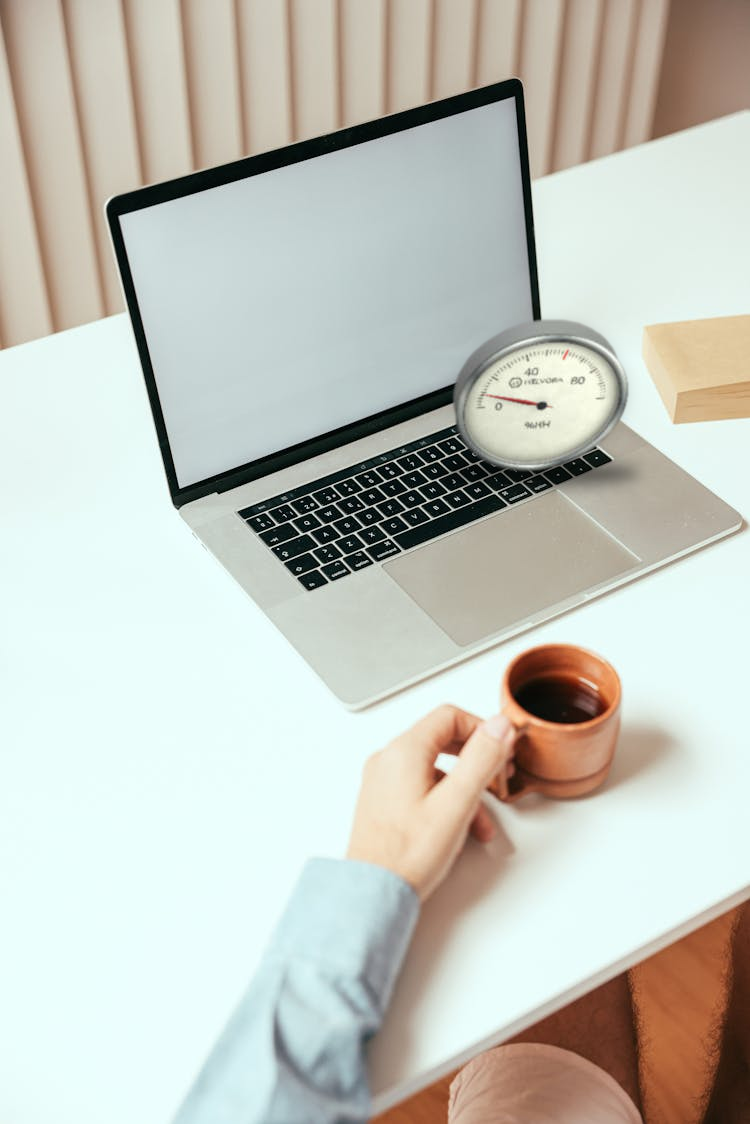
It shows 10
